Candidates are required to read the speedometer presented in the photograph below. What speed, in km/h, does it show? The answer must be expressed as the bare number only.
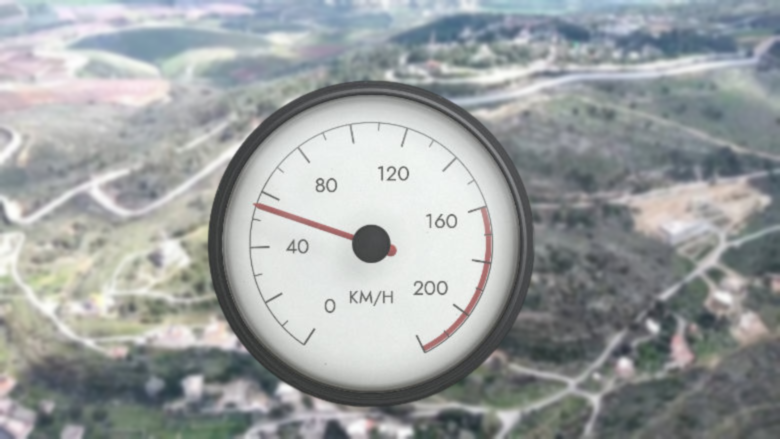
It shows 55
